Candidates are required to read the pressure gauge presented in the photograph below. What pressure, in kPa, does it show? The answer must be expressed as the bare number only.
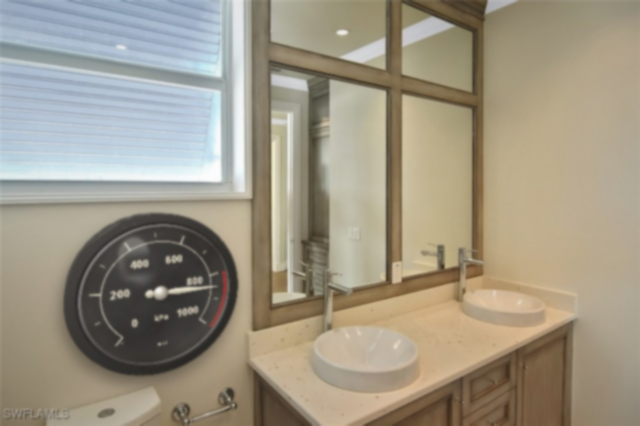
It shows 850
